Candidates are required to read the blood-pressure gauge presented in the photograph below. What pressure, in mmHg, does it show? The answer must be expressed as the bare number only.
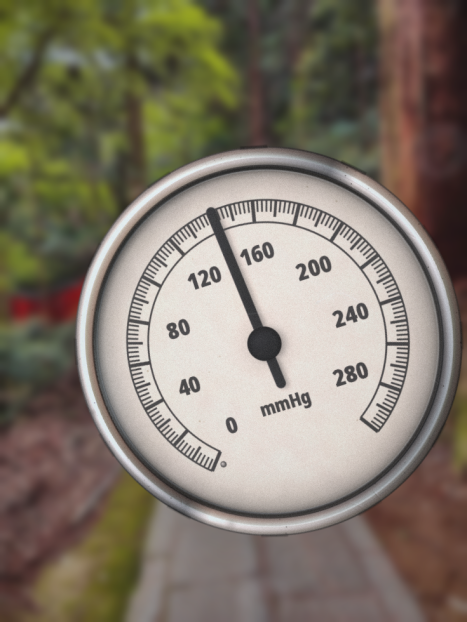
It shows 142
